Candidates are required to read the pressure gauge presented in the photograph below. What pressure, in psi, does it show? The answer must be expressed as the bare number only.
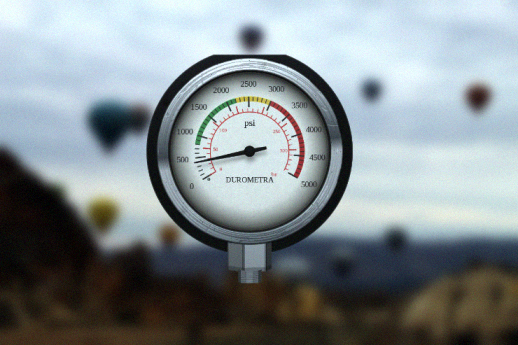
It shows 400
